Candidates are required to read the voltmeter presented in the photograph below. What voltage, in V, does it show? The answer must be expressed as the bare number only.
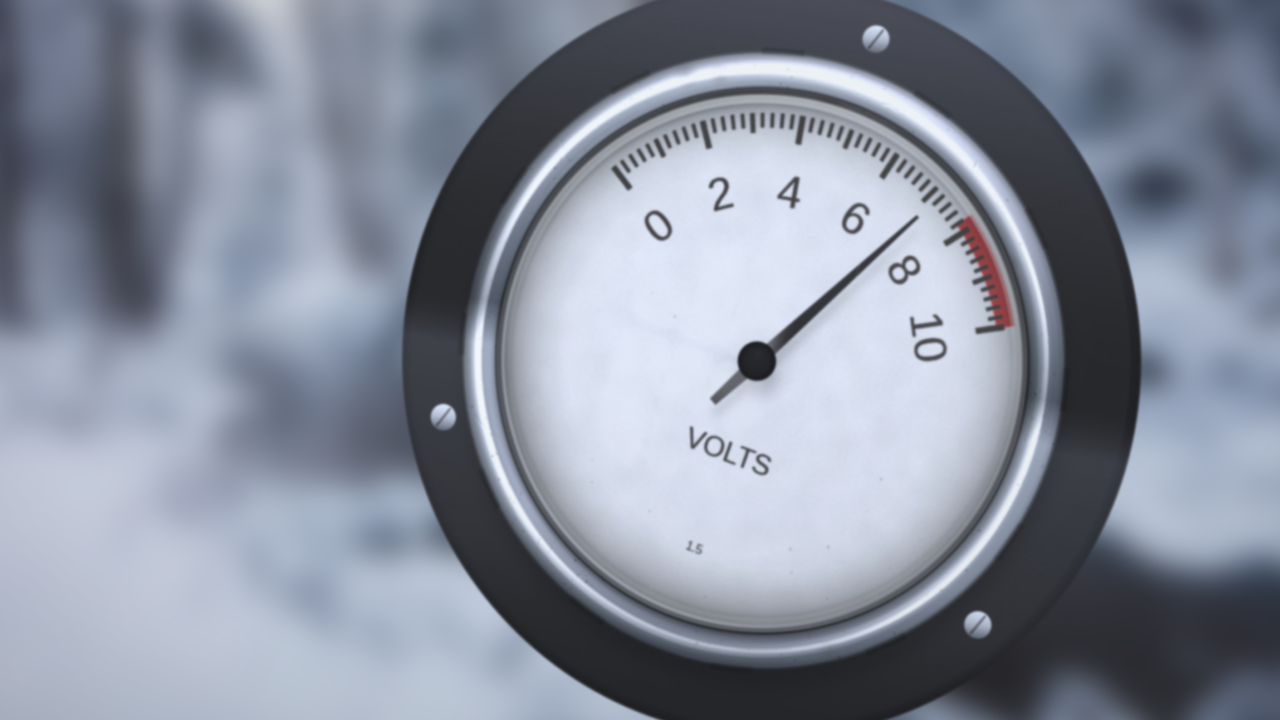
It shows 7.2
